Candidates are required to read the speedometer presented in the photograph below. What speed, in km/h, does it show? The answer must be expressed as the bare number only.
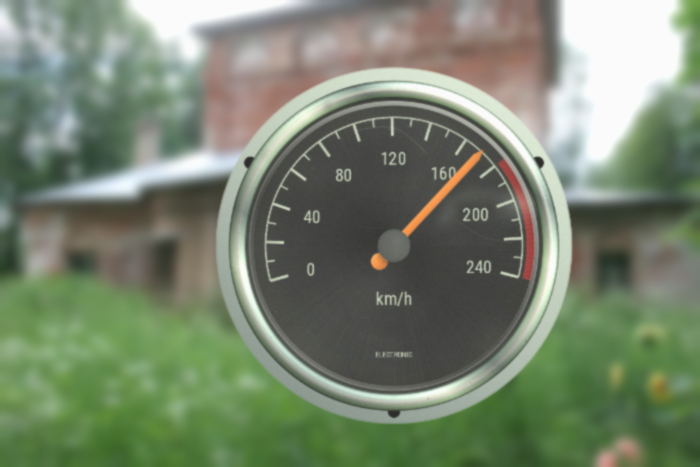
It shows 170
